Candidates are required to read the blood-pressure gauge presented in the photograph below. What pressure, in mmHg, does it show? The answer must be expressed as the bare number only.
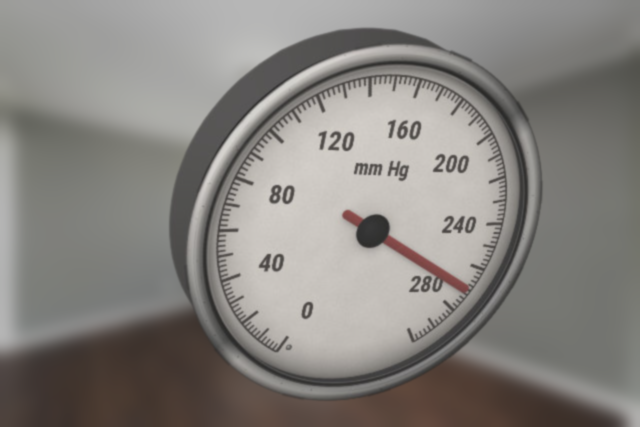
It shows 270
